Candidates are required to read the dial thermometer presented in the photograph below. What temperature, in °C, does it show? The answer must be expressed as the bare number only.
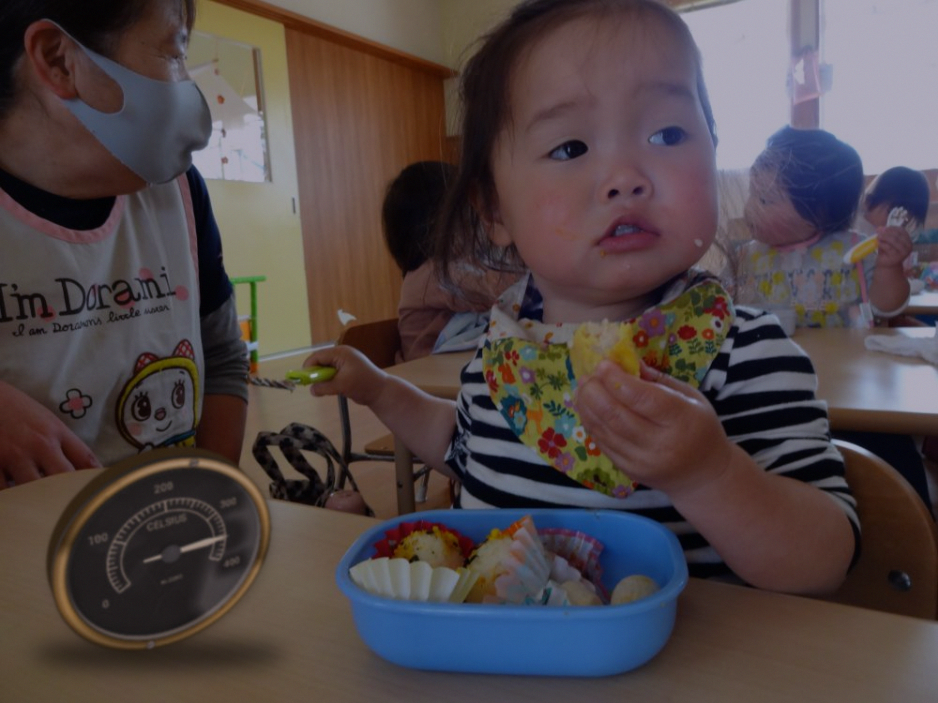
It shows 350
